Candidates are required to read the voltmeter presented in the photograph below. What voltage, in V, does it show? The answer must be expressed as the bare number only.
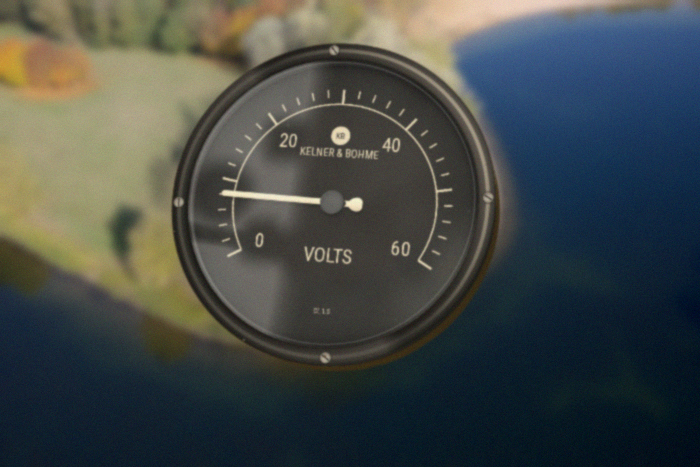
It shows 8
